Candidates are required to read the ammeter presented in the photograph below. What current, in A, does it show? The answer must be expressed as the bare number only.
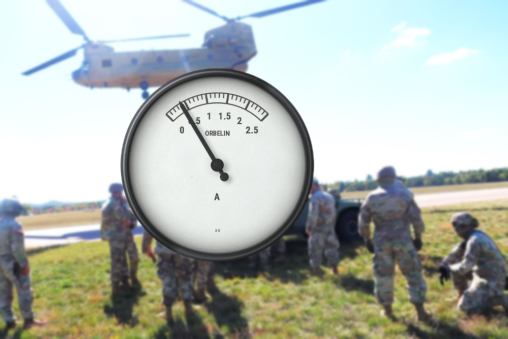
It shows 0.4
